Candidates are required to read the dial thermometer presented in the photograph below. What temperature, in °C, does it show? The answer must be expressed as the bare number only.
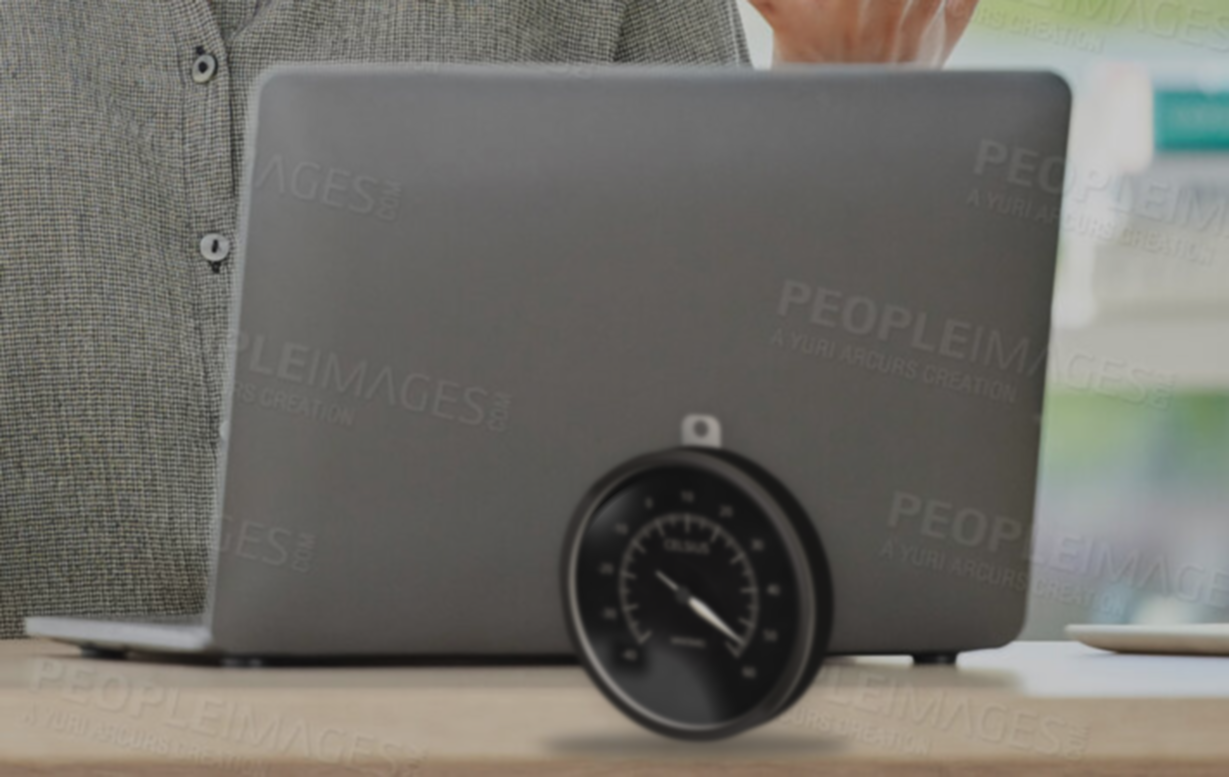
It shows 55
